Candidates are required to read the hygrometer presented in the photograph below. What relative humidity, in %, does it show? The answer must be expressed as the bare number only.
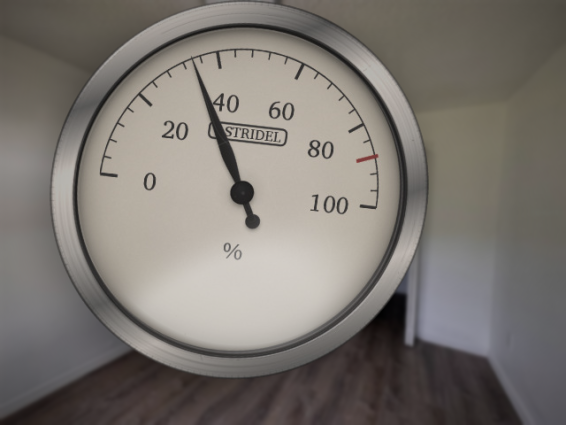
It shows 34
